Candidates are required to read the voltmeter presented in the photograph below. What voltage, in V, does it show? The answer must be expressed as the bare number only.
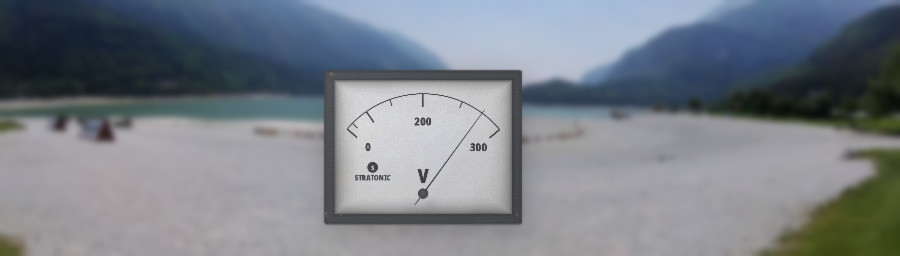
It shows 275
